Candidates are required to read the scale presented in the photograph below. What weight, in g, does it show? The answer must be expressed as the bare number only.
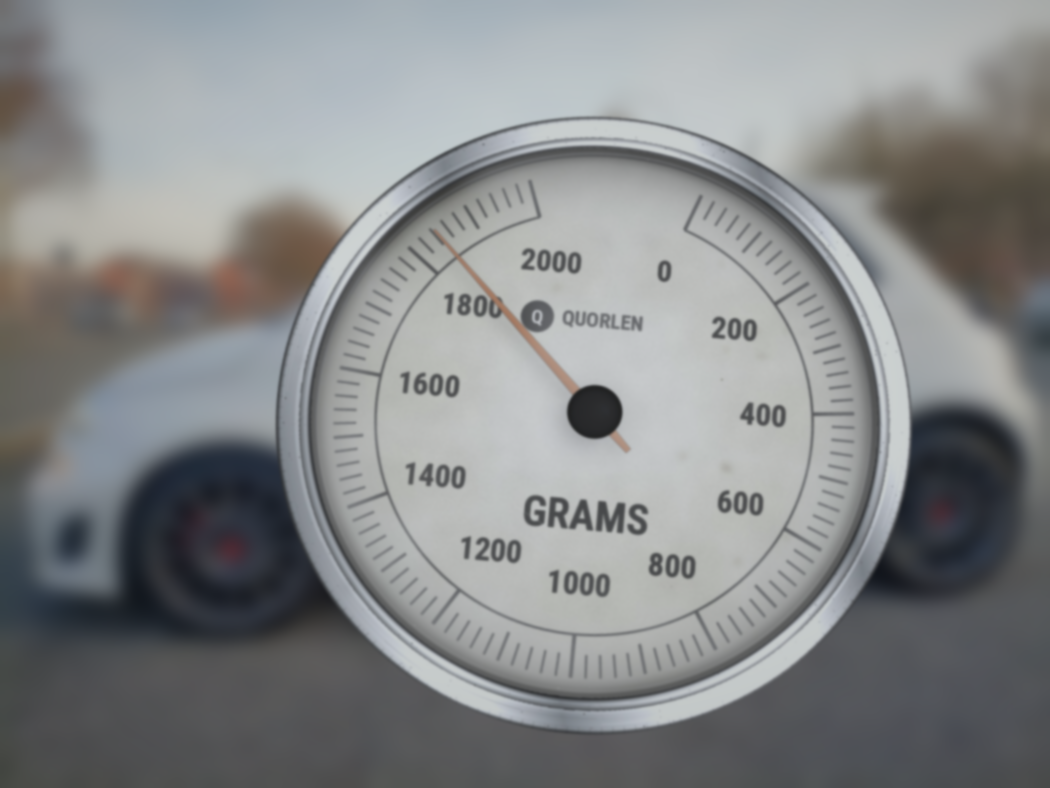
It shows 1840
